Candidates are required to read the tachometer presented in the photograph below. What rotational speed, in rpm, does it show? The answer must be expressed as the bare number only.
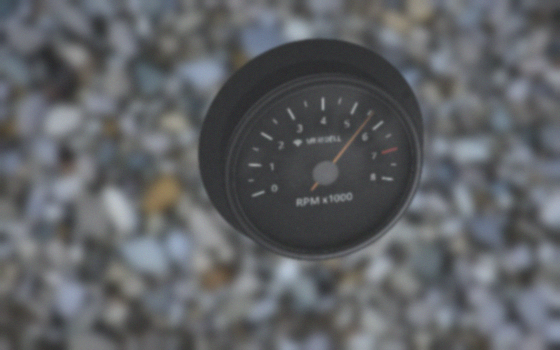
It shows 5500
